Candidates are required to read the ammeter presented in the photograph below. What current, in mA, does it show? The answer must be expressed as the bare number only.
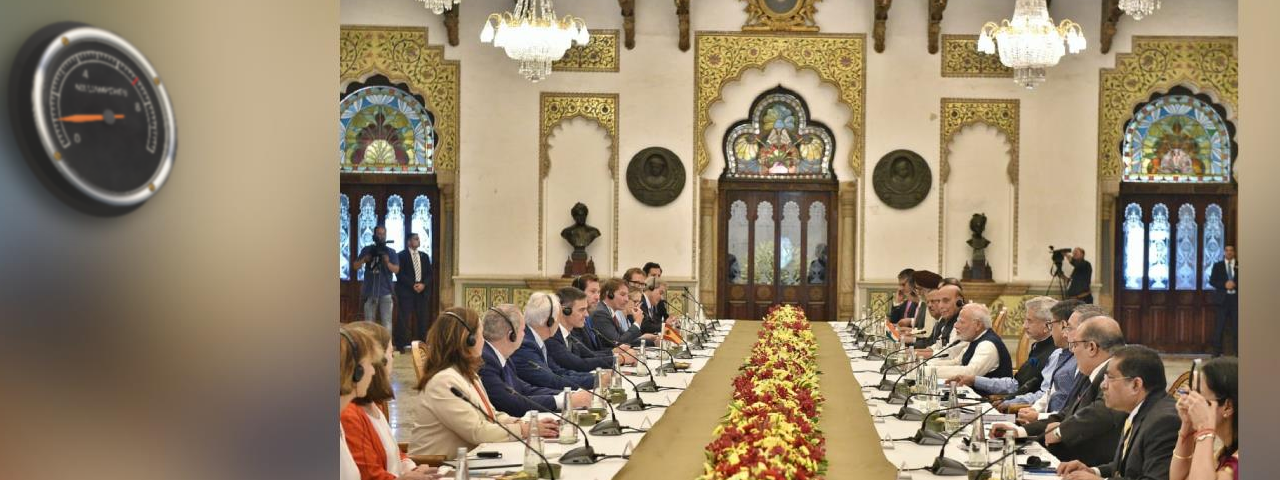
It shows 1
